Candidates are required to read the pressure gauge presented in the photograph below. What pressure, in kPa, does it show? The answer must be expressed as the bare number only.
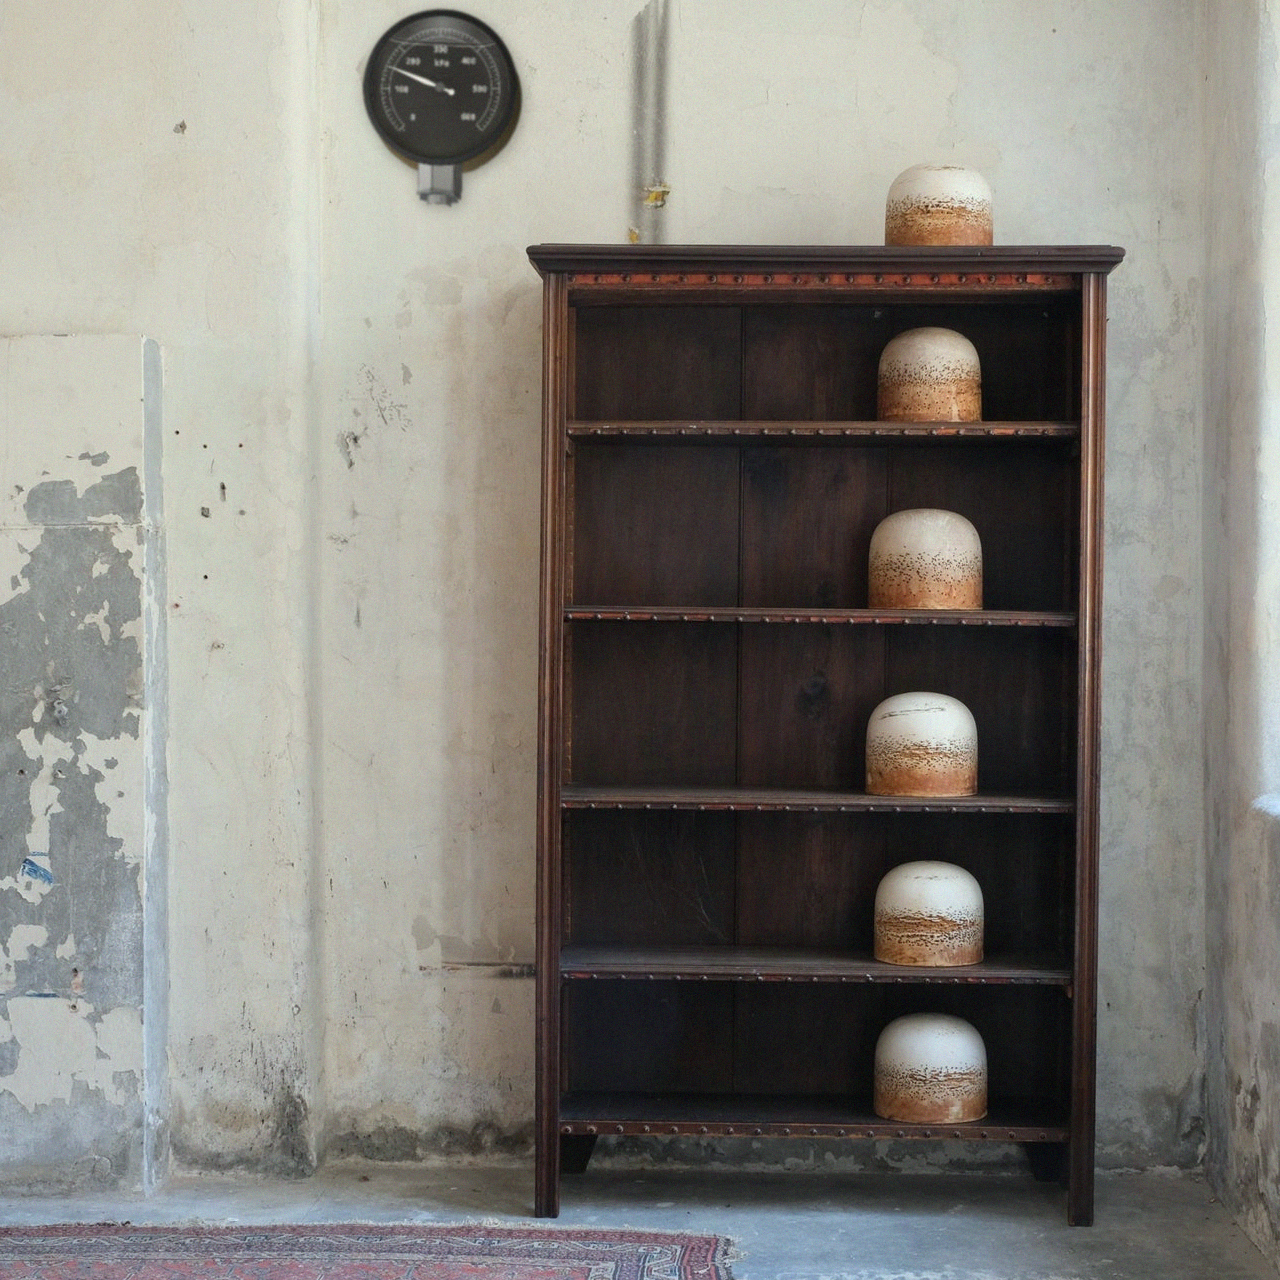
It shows 150
